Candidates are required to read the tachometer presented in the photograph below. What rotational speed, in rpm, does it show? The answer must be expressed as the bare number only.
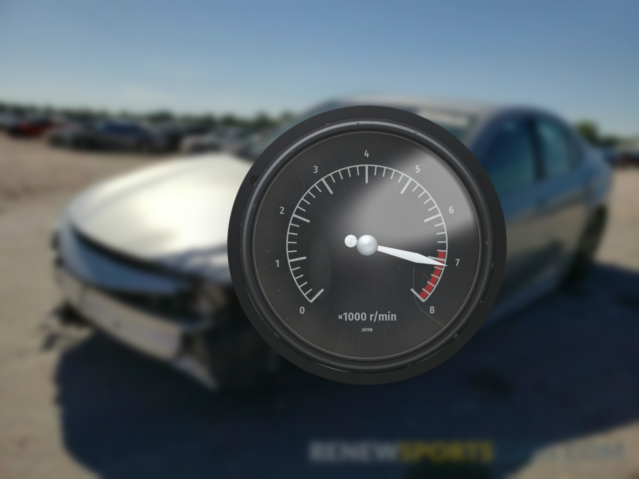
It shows 7100
